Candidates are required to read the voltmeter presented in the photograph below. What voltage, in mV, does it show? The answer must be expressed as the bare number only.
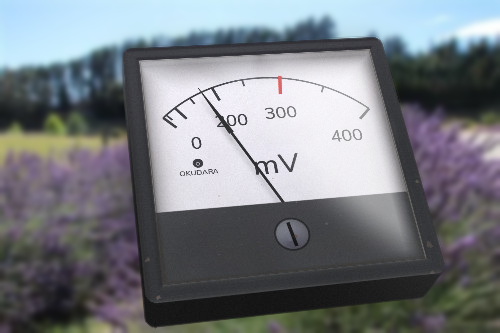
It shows 175
